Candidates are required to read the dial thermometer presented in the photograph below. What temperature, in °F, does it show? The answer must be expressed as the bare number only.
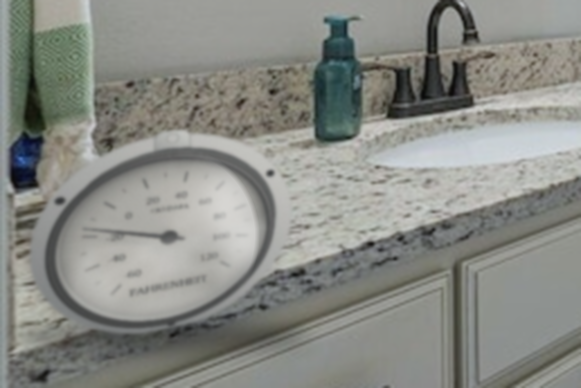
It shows -15
